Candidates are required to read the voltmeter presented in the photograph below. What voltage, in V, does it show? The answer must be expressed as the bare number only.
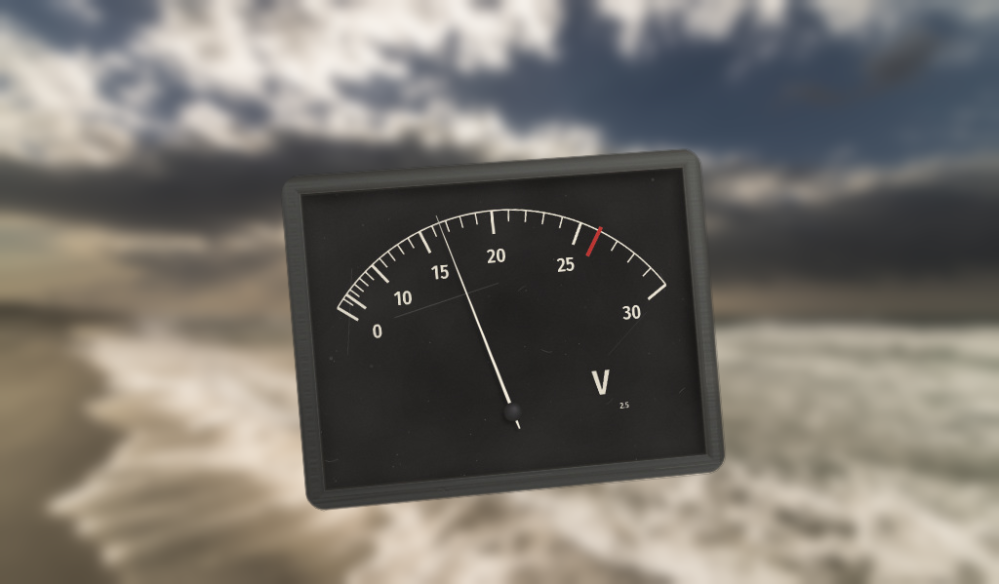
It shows 16.5
